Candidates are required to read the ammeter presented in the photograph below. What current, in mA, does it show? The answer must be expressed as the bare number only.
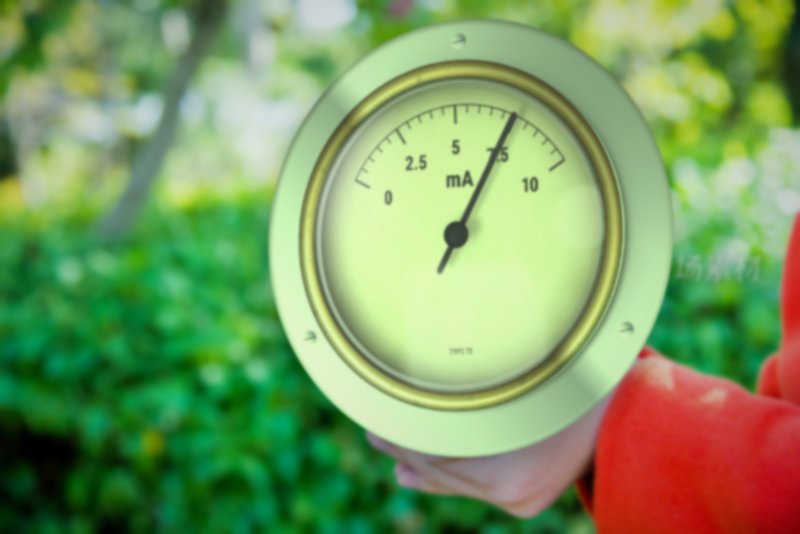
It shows 7.5
